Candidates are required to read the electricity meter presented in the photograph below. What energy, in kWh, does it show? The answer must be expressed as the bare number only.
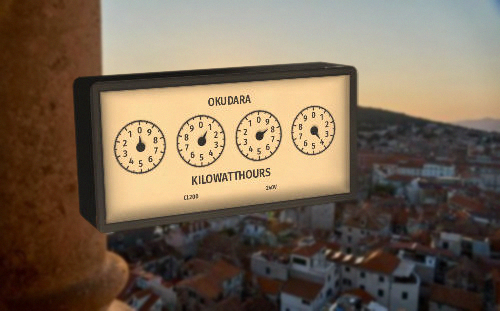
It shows 84
